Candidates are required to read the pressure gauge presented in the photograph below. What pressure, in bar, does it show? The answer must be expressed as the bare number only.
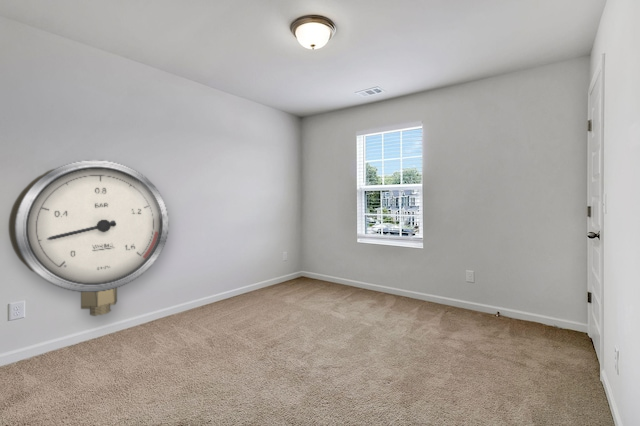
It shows 0.2
